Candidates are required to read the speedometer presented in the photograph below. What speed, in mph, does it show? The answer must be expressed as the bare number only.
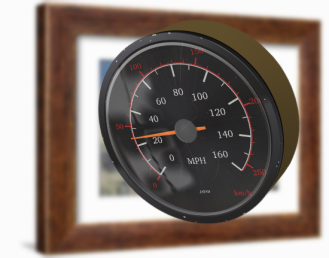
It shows 25
